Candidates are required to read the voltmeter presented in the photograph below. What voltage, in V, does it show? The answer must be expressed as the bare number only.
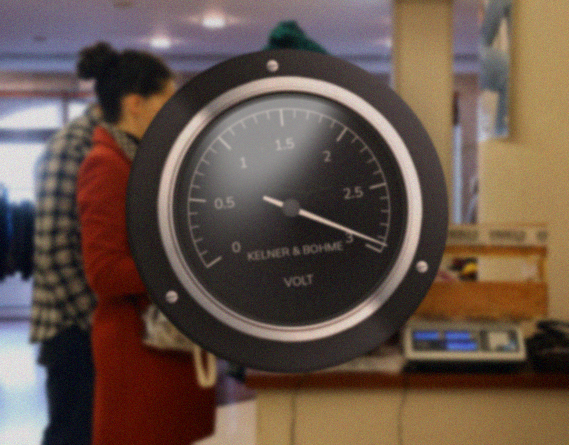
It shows 2.95
